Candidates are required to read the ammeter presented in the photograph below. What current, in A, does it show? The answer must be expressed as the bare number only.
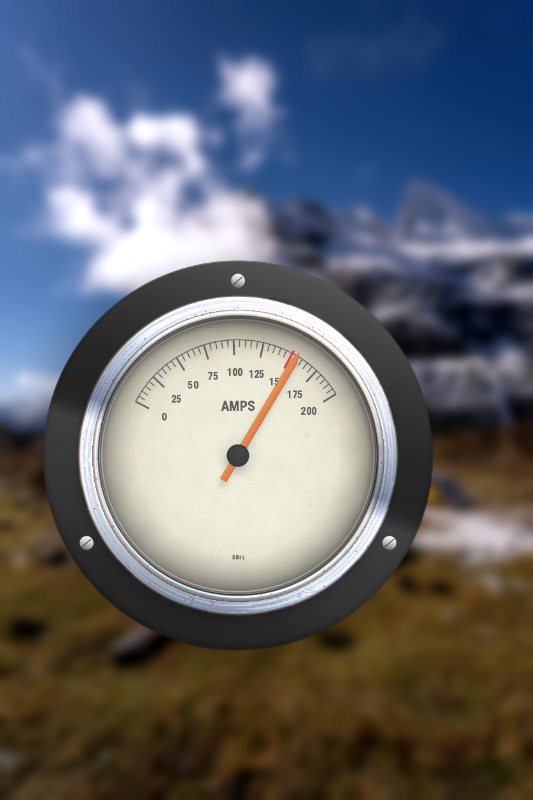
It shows 155
